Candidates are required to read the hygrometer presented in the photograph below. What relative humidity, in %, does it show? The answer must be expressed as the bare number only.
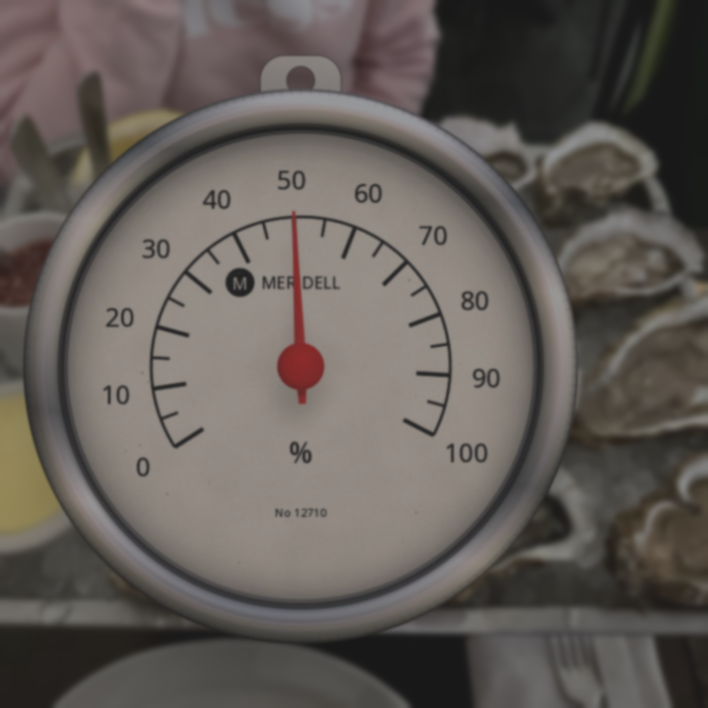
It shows 50
